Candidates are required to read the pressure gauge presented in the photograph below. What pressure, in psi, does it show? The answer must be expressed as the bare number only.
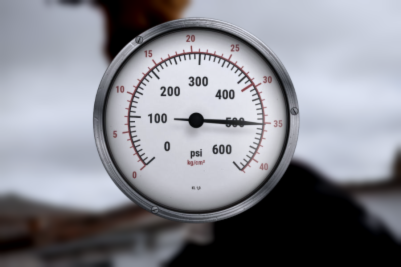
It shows 500
